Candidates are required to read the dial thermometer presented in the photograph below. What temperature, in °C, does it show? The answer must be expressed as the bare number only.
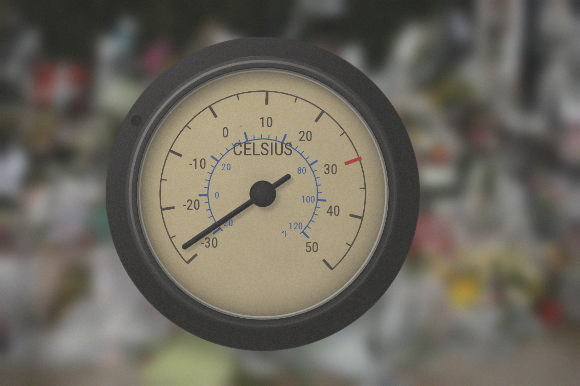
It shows -27.5
